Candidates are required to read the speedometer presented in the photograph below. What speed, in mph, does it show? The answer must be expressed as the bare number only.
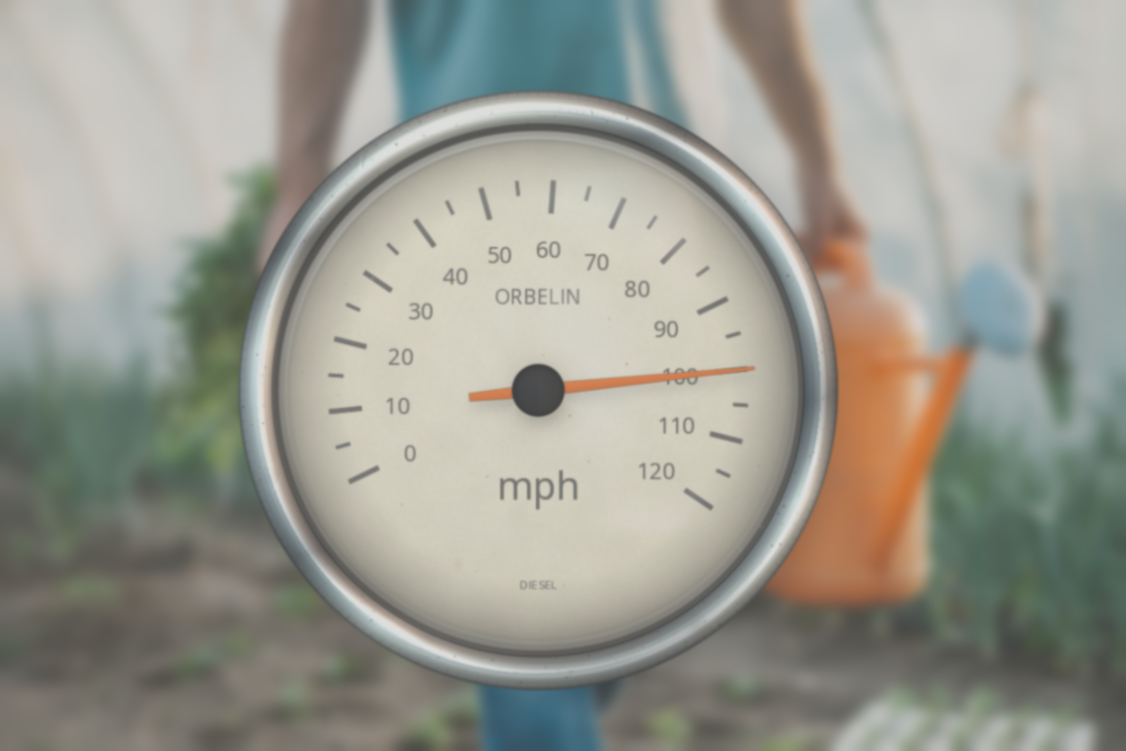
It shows 100
